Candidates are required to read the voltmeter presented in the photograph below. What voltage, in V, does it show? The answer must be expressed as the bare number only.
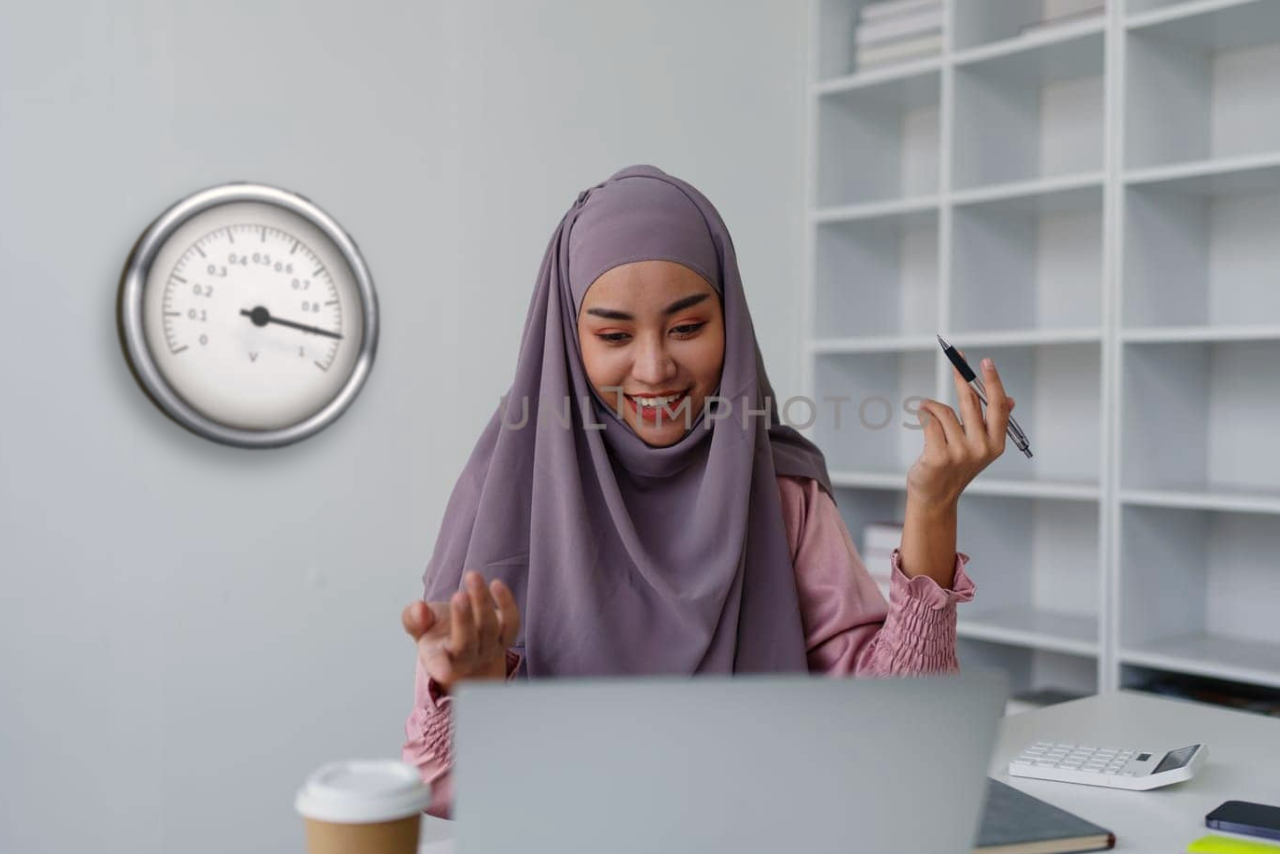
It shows 0.9
